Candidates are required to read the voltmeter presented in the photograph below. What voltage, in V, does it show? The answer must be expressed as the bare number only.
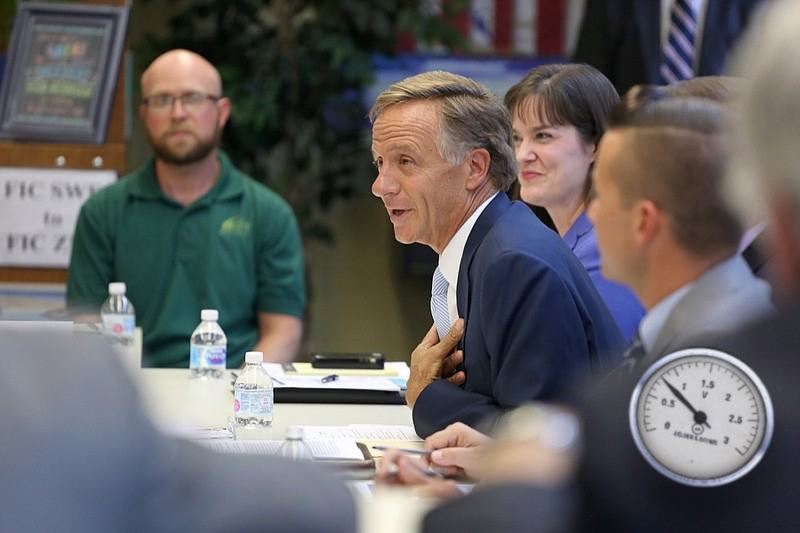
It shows 0.8
